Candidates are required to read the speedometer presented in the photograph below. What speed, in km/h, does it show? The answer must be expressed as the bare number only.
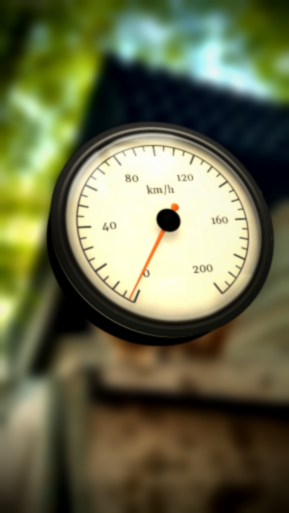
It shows 2.5
